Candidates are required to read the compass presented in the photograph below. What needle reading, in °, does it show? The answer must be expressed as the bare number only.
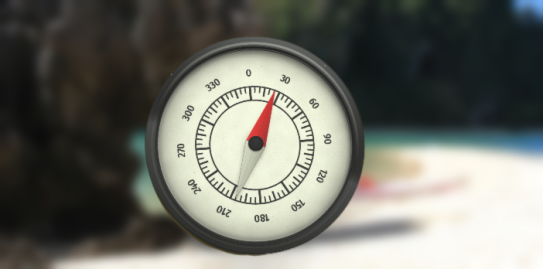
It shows 25
